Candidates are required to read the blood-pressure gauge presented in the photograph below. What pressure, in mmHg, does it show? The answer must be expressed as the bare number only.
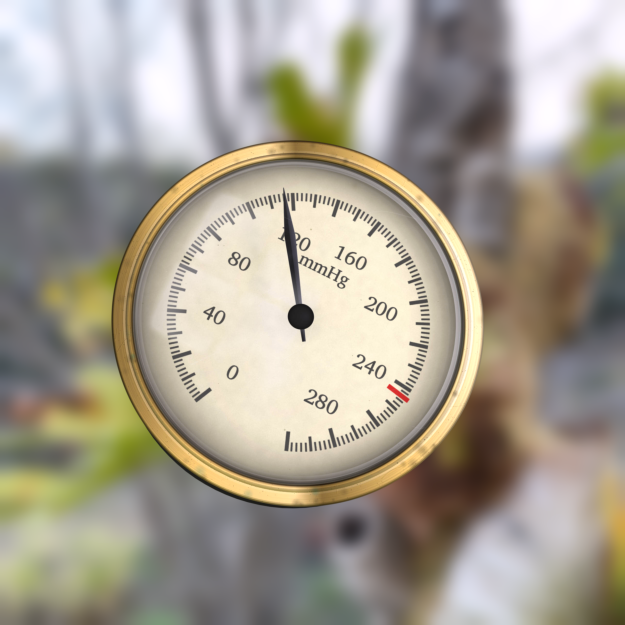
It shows 116
